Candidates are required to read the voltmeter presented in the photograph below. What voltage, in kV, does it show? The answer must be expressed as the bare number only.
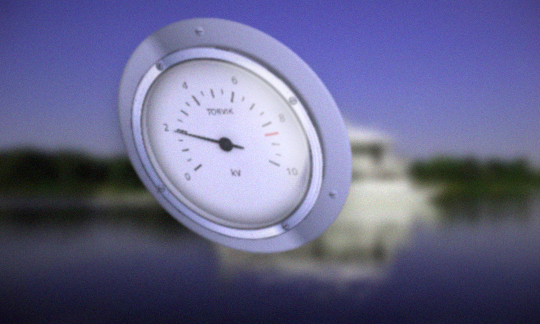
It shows 2
